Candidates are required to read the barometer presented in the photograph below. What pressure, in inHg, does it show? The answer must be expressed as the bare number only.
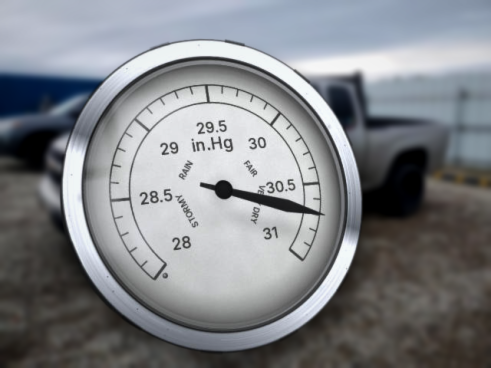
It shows 30.7
